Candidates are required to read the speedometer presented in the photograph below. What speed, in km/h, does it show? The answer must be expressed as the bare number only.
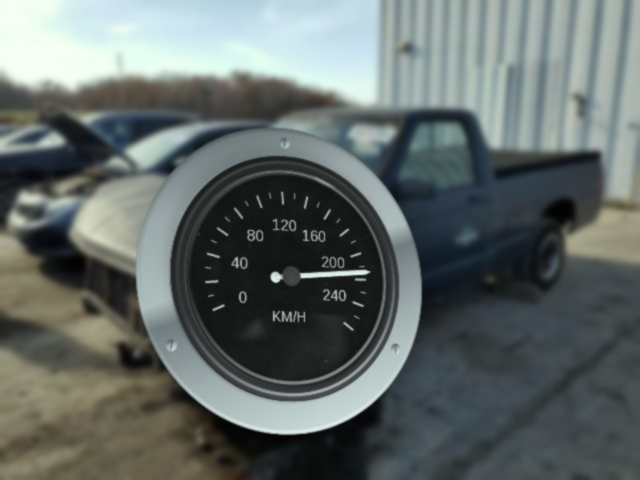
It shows 215
